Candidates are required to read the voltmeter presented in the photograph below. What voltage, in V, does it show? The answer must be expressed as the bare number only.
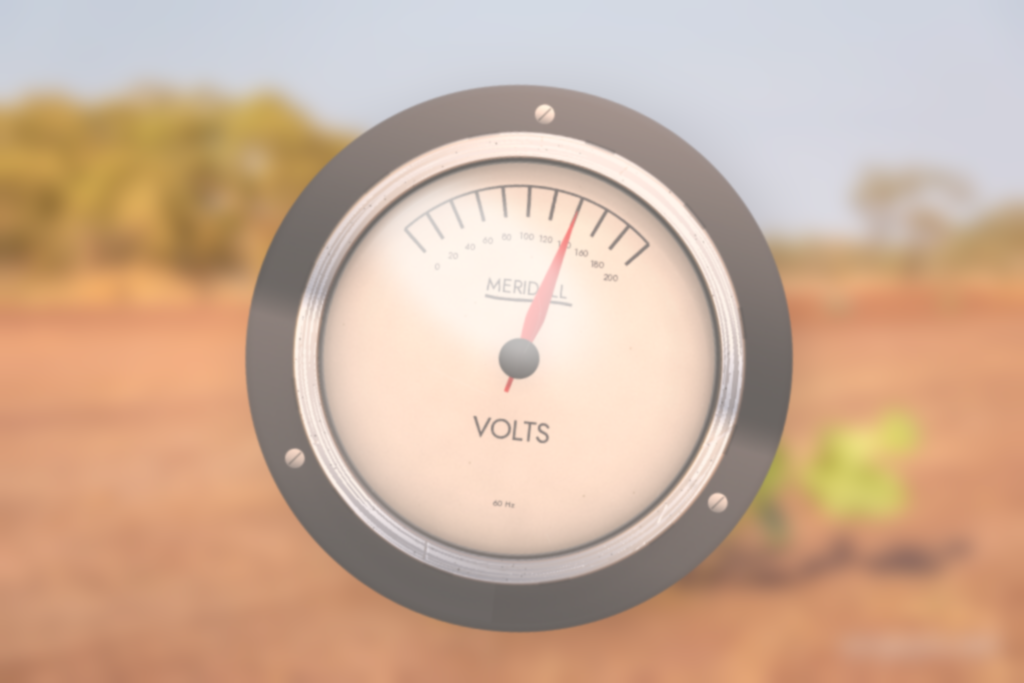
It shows 140
